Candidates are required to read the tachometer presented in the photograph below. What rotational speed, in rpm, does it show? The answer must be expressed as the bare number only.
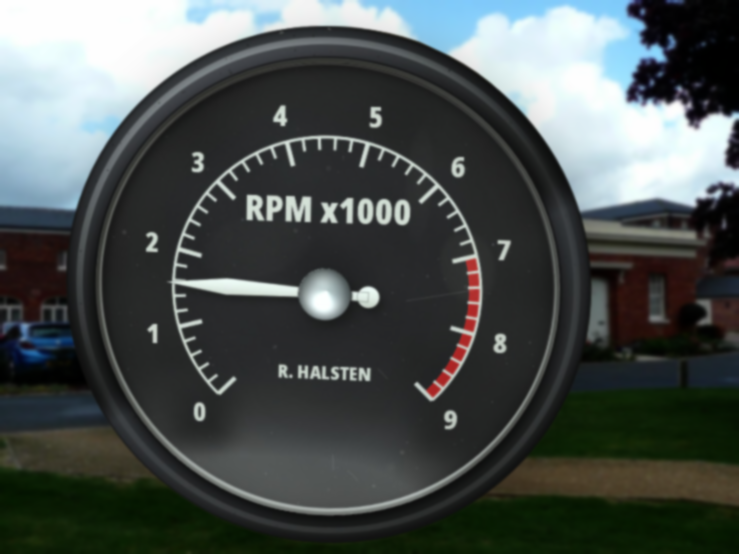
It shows 1600
